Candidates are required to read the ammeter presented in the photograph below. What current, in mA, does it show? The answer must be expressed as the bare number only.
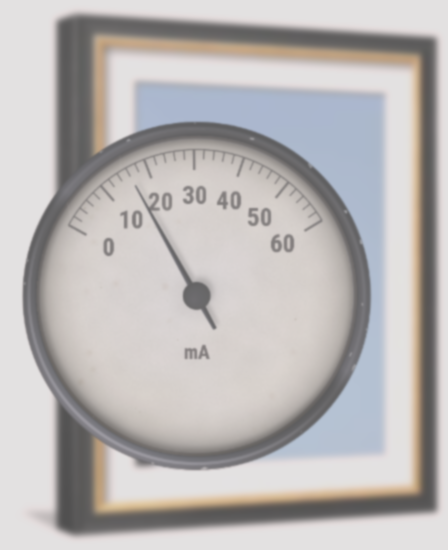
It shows 16
